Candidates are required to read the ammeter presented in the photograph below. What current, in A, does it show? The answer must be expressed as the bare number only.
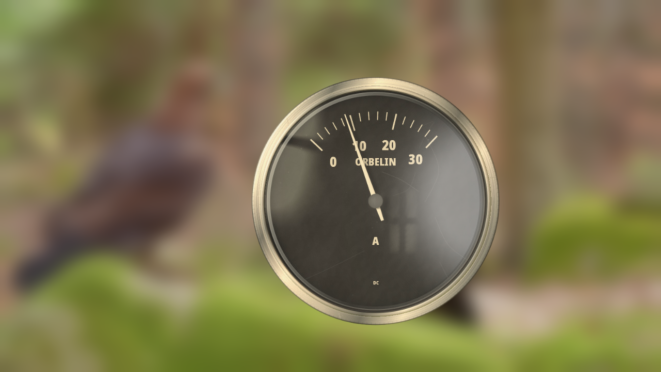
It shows 9
